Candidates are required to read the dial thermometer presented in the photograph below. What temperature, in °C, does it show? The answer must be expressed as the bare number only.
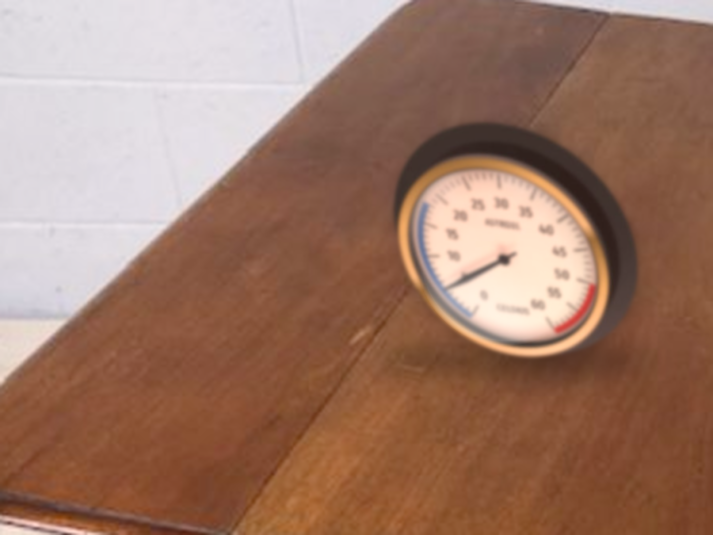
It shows 5
